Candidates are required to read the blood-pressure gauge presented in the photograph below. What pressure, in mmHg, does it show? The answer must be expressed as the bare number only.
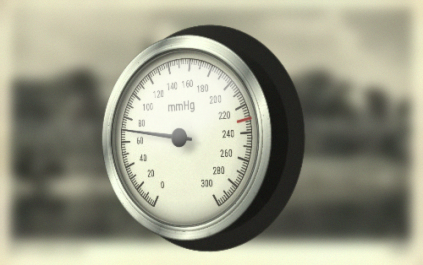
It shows 70
